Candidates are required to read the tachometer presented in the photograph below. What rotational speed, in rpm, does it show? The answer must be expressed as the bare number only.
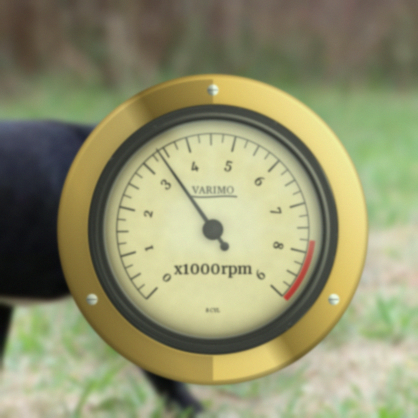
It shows 3375
